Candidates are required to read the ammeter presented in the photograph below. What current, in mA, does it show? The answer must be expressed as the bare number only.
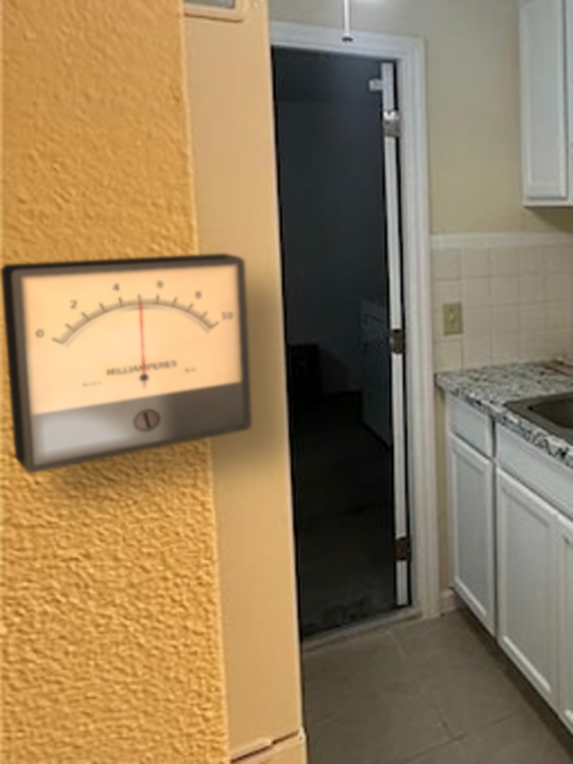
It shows 5
